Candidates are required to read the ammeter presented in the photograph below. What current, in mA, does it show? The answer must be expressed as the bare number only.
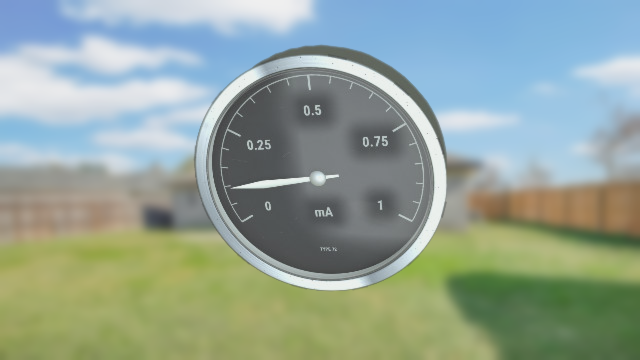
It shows 0.1
